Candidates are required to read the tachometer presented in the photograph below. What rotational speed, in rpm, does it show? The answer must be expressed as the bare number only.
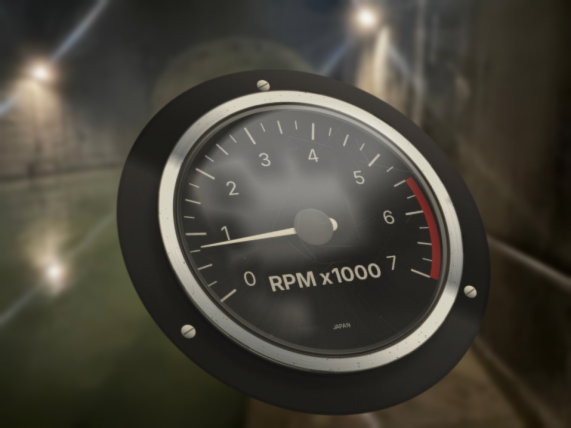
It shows 750
